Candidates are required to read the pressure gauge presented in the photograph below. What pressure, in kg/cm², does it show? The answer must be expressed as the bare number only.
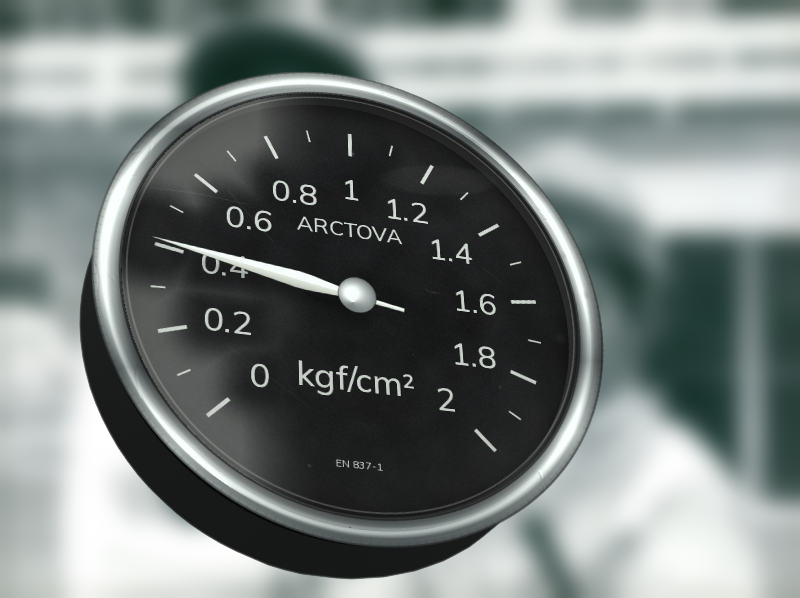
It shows 0.4
